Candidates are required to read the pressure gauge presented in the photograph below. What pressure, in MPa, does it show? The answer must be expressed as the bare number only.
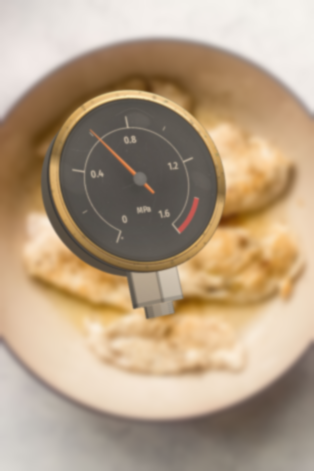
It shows 0.6
